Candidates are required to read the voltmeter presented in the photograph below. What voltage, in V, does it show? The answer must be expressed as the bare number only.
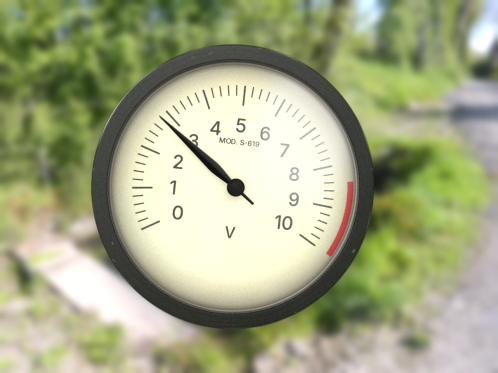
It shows 2.8
